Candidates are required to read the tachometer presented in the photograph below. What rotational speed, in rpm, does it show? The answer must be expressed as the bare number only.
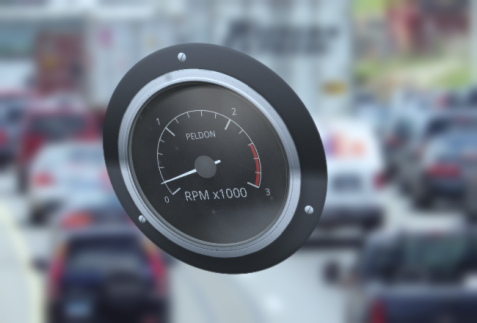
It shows 200
